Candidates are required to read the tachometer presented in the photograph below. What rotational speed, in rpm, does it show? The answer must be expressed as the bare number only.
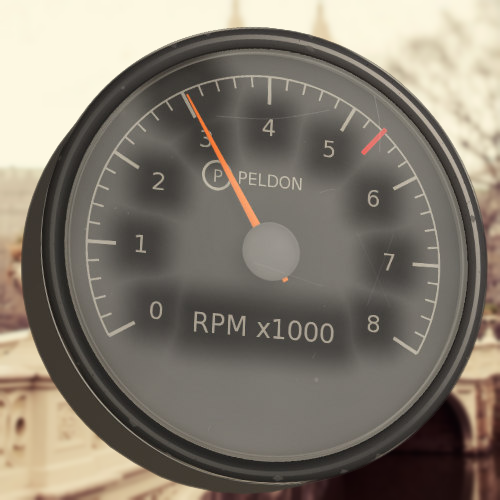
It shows 3000
